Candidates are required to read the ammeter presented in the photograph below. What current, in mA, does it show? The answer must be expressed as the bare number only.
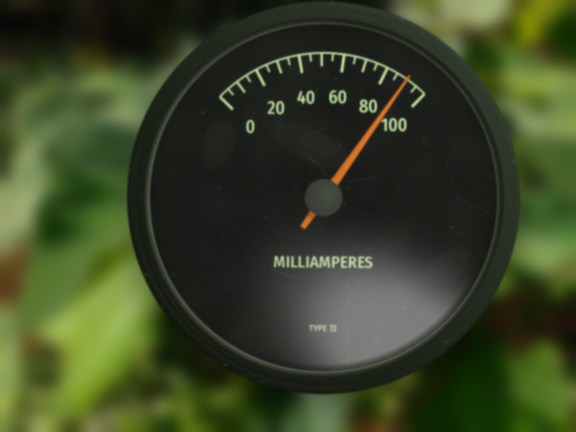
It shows 90
